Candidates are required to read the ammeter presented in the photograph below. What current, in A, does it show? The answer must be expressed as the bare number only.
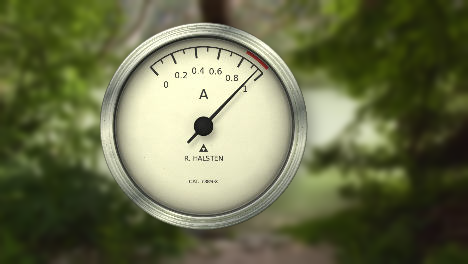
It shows 0.95
